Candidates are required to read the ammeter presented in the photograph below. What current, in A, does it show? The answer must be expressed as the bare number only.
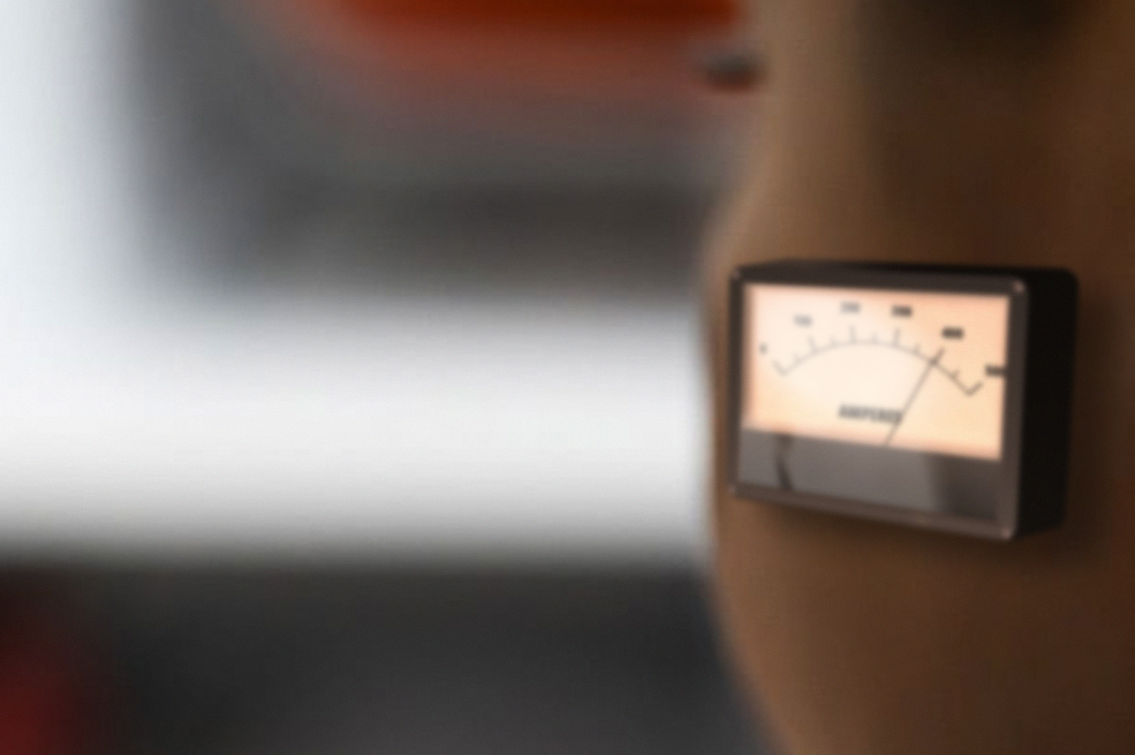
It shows 400
